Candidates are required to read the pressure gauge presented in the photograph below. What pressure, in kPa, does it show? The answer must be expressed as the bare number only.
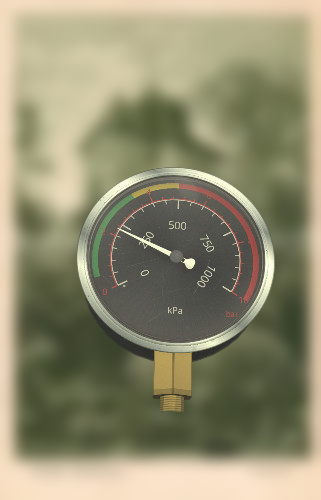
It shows 225
